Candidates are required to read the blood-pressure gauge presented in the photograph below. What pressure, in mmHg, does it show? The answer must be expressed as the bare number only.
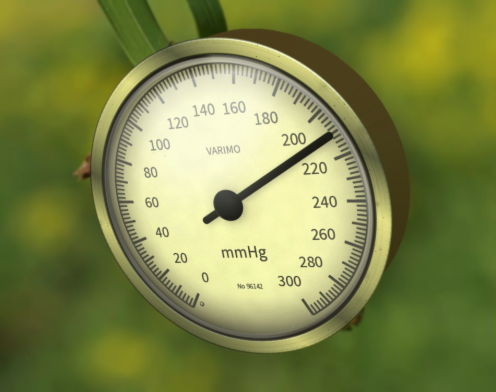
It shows 210
